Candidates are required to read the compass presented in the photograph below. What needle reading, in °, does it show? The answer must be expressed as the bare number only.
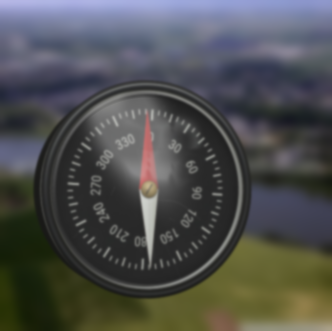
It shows 355
